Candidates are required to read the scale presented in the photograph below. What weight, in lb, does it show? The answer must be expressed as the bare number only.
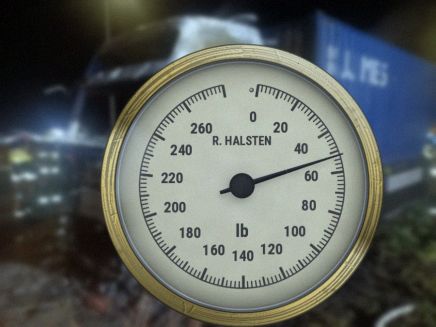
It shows 52
